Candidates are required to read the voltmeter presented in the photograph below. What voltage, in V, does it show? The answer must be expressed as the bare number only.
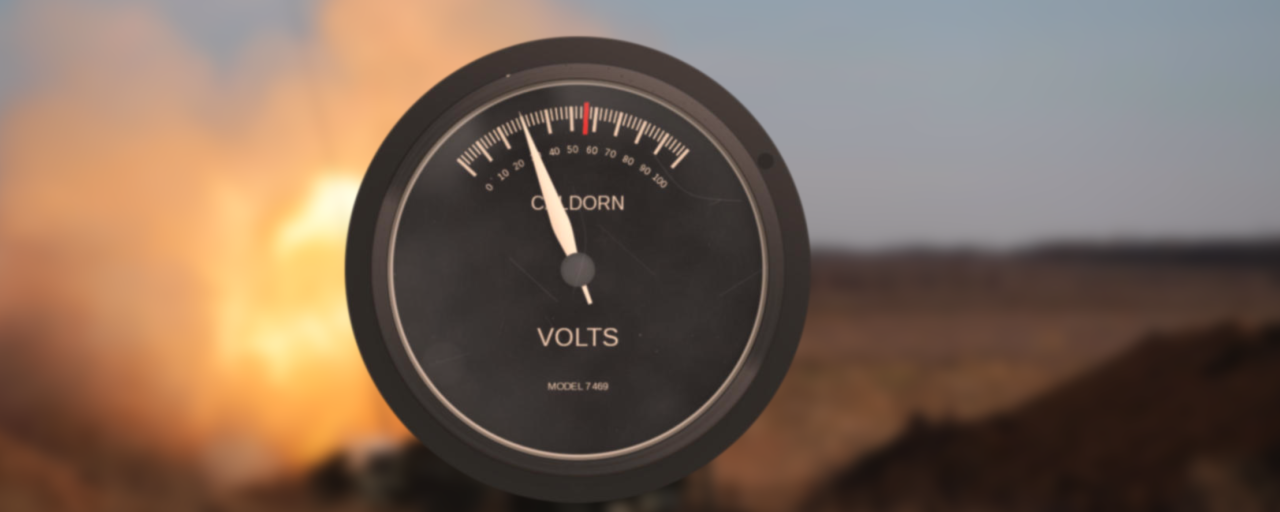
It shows 30
